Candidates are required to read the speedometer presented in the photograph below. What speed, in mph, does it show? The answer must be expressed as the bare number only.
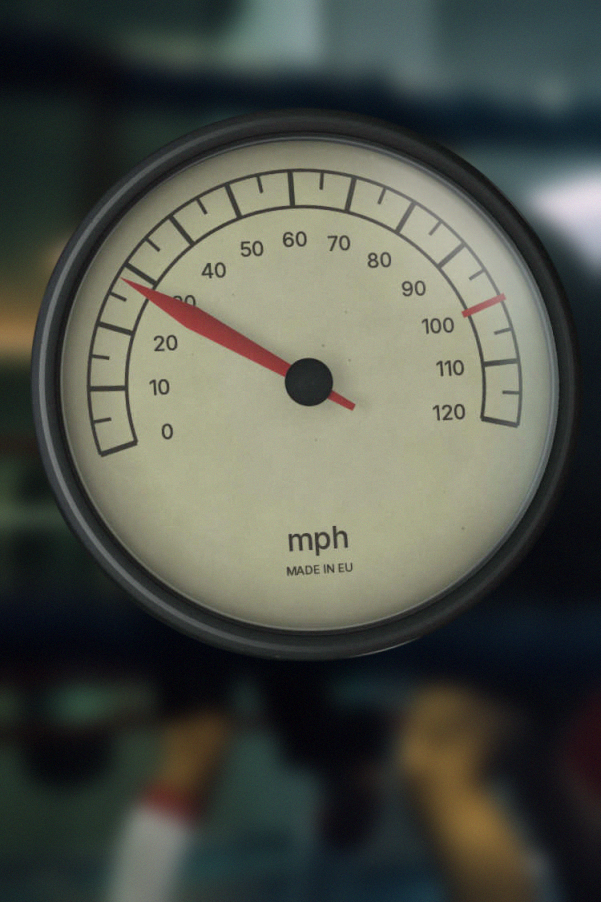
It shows 27.5
